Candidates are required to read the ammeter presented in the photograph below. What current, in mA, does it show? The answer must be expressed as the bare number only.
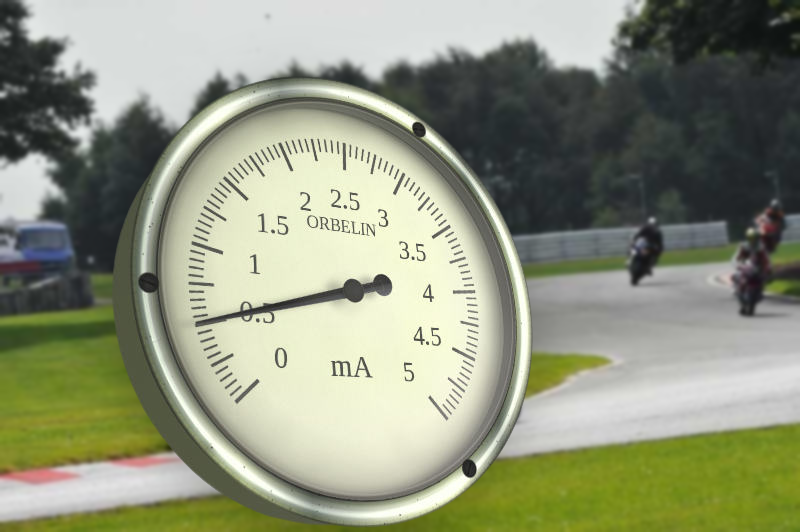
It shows 0.5
